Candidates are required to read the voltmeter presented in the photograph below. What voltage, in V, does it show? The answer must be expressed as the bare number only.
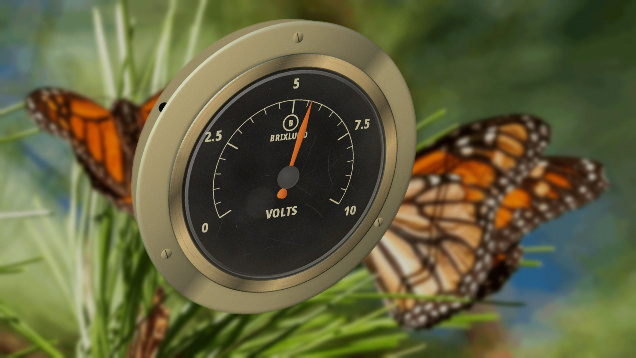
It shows 5.5
